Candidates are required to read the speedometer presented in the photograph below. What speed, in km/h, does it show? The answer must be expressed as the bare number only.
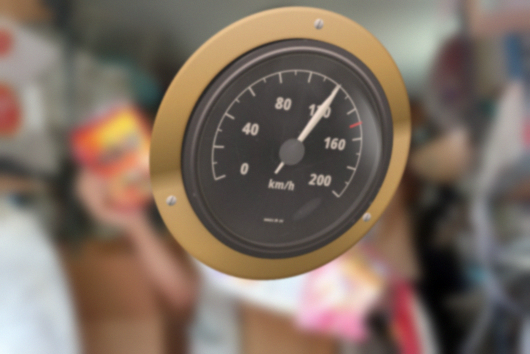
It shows 120
